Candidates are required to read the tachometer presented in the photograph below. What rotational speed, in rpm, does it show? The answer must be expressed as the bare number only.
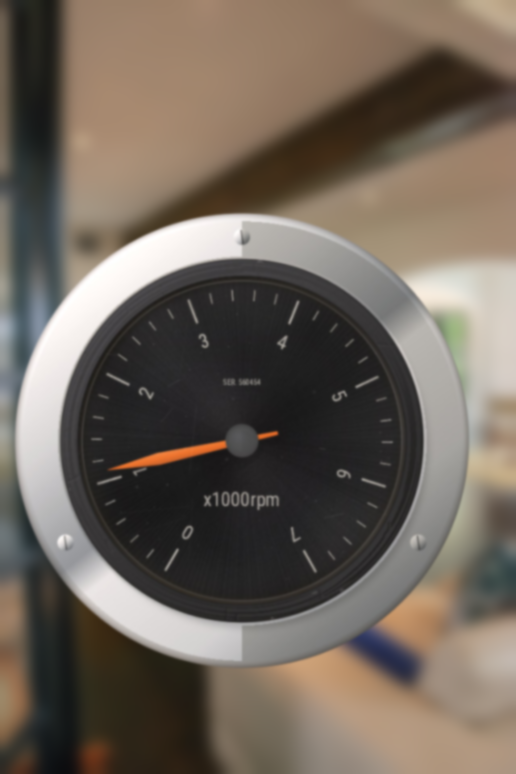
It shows 1100
